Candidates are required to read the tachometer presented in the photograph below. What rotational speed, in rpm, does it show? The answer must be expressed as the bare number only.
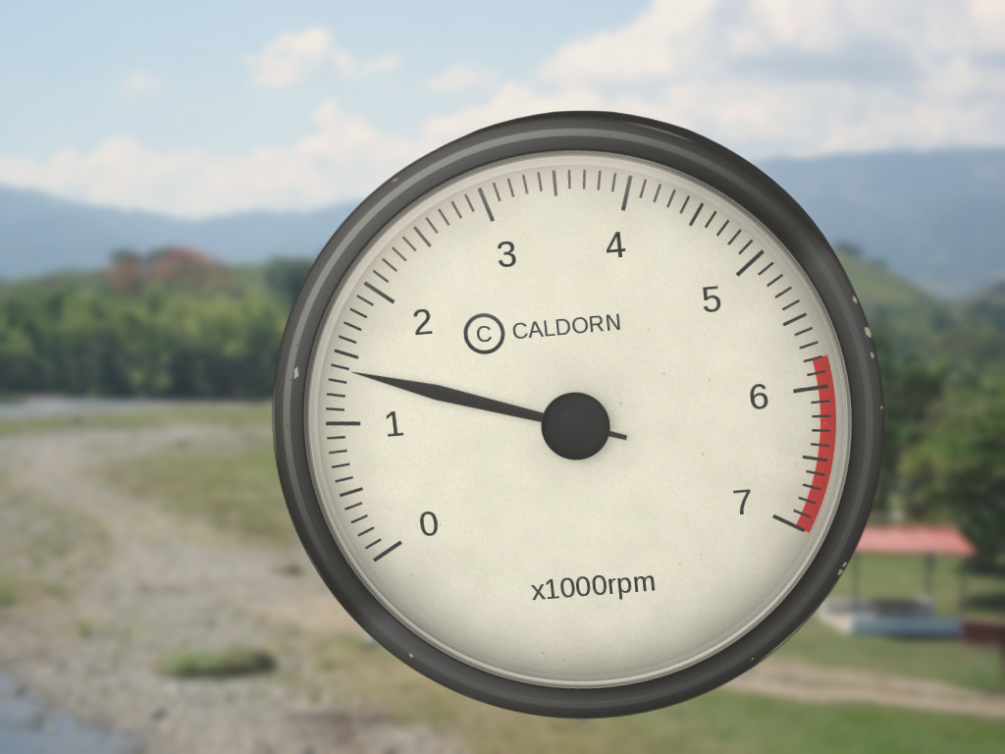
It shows 1400
